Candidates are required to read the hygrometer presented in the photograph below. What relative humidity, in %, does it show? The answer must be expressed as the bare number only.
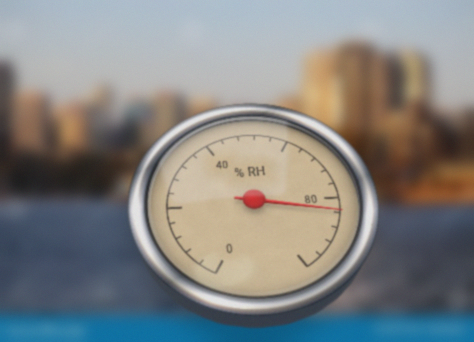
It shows 84
